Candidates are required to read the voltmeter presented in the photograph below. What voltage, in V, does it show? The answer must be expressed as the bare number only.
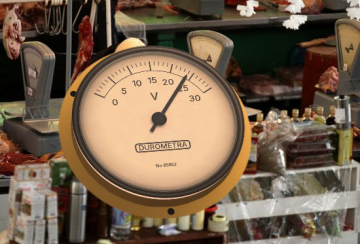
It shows 24
